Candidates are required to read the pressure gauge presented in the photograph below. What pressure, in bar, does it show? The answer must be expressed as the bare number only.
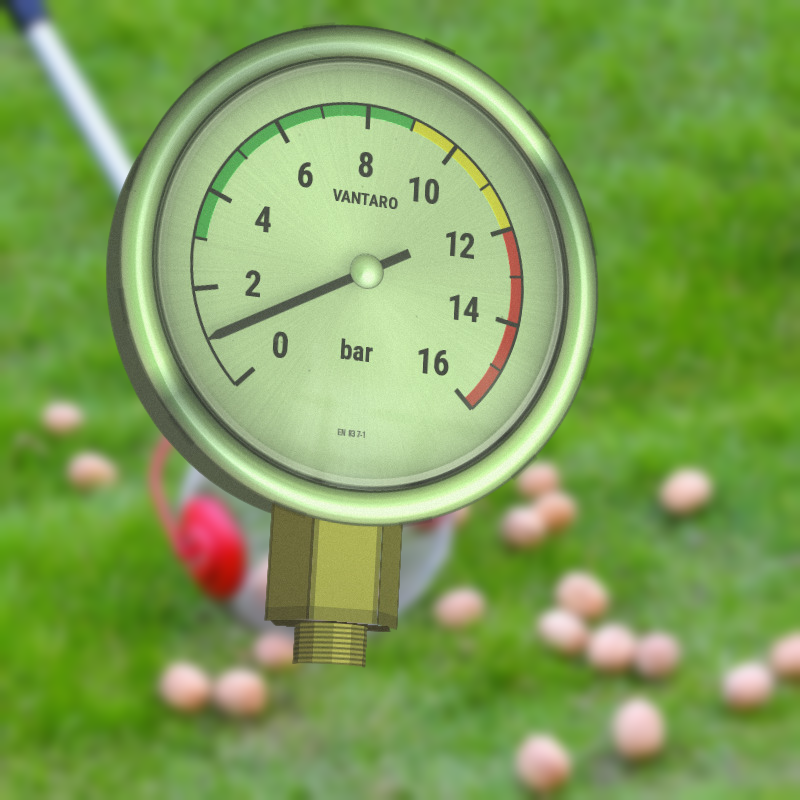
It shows 1
